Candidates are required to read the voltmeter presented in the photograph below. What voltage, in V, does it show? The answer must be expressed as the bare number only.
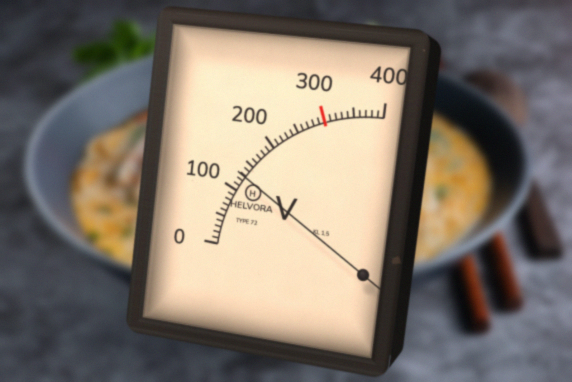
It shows 130
